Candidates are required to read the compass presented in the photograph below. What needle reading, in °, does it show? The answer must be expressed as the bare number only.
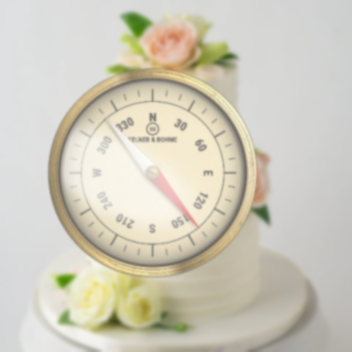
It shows 140
